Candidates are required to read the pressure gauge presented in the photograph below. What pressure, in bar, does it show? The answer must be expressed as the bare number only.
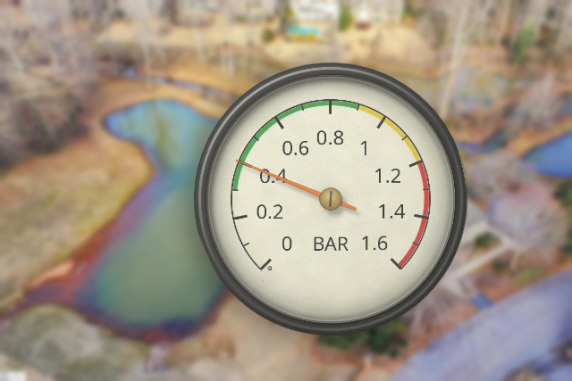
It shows 0.4
